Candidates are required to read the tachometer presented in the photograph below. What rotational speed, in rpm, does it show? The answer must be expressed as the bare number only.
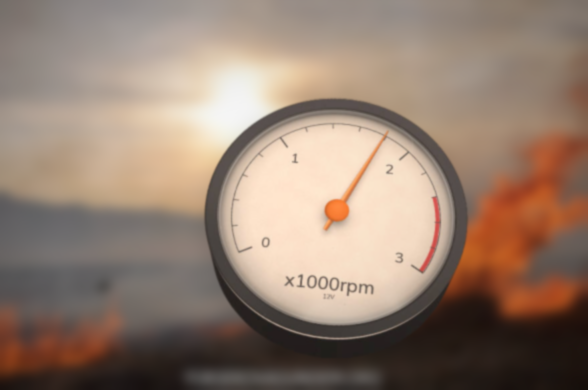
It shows 1800
